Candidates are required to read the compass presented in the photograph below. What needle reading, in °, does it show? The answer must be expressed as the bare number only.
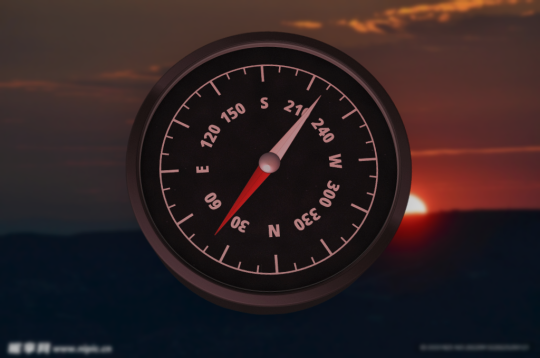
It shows 40
